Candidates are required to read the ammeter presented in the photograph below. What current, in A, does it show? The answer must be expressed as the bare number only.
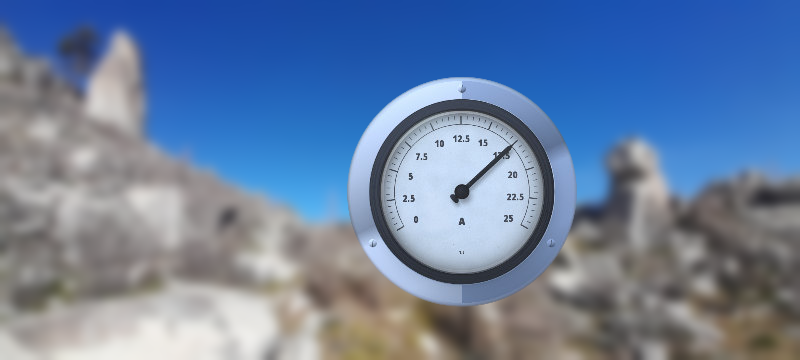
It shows 17.5
